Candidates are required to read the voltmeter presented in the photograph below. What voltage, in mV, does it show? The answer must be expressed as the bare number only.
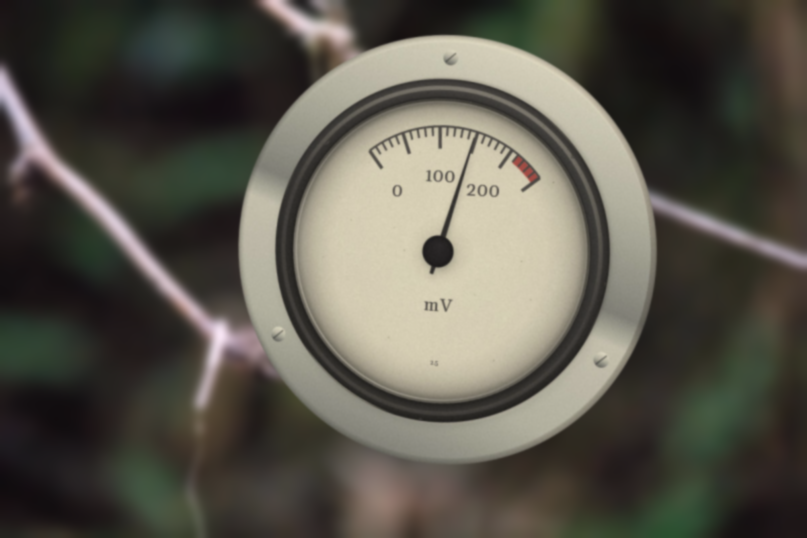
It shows 150
